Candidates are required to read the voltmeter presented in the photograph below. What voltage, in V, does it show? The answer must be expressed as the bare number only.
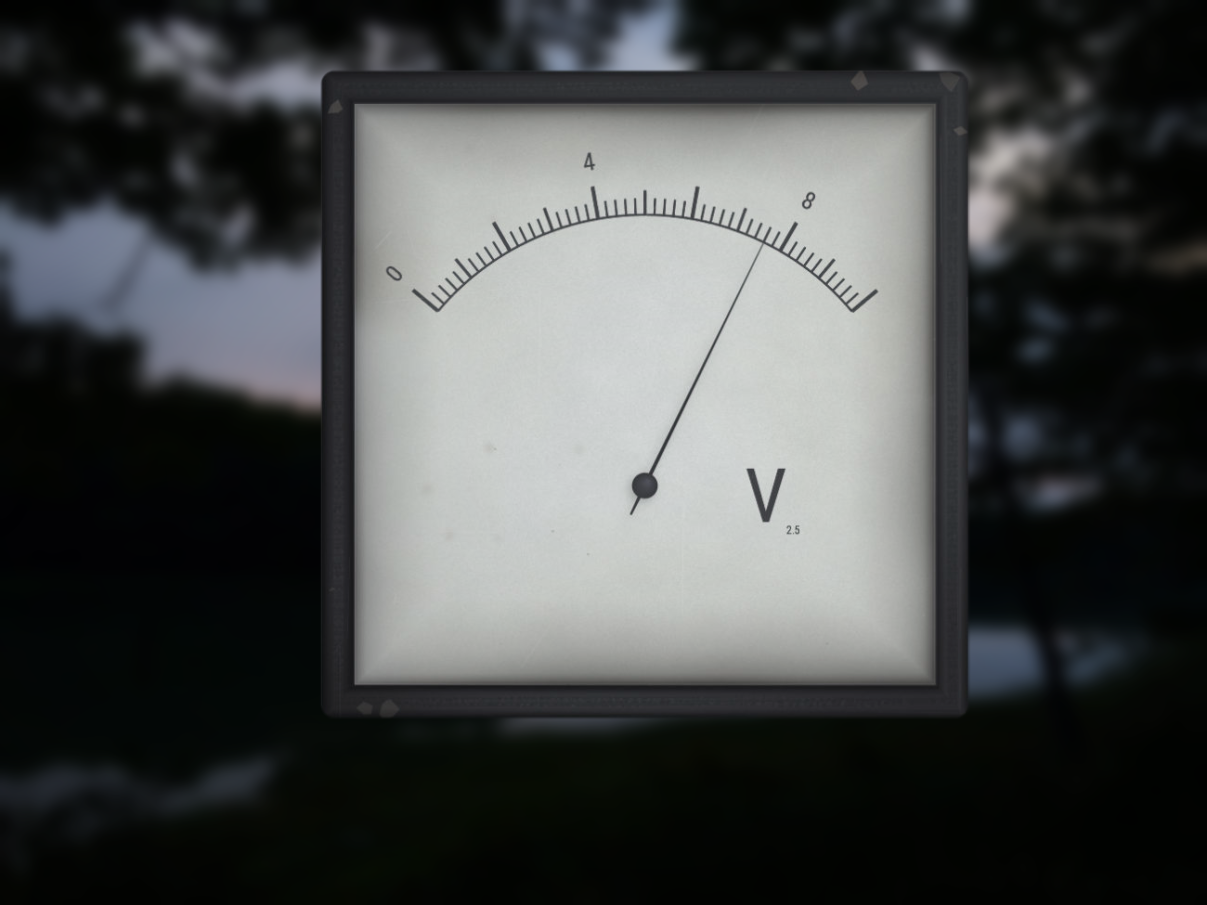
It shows 7.6
